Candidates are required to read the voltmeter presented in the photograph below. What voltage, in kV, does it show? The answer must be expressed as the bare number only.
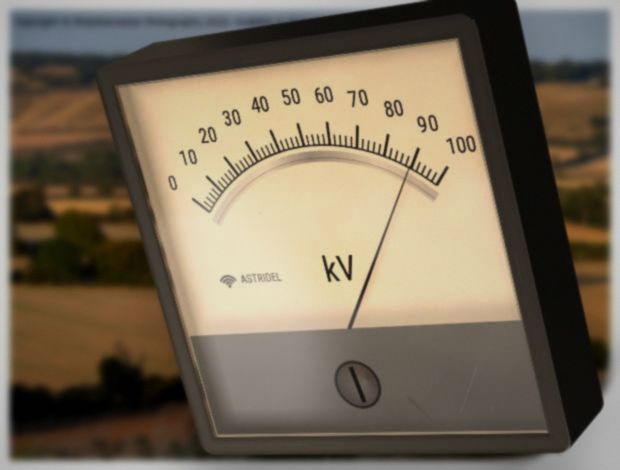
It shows 90
